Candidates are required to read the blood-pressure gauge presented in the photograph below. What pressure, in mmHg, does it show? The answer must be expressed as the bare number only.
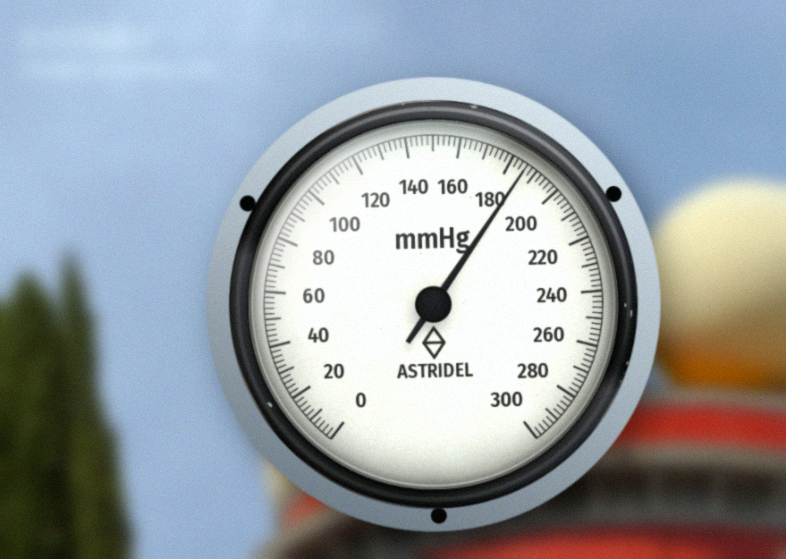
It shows 186
